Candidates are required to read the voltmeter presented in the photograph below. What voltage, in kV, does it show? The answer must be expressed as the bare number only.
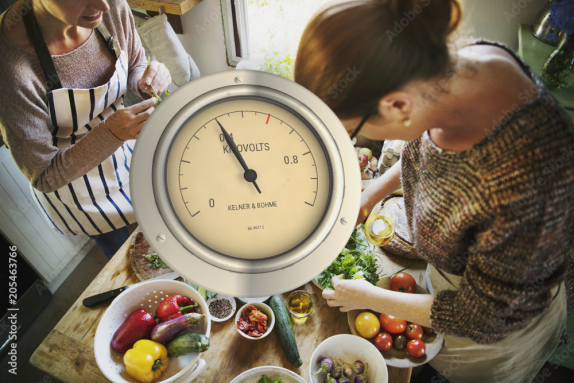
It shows 0.4
